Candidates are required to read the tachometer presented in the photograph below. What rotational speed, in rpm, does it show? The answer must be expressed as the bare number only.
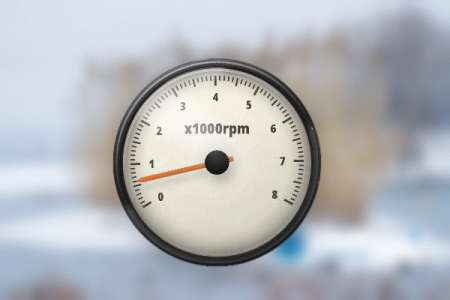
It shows 600
